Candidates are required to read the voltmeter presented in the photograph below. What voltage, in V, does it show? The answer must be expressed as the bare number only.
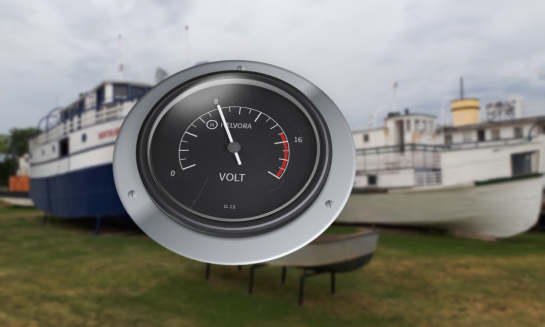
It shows 8
